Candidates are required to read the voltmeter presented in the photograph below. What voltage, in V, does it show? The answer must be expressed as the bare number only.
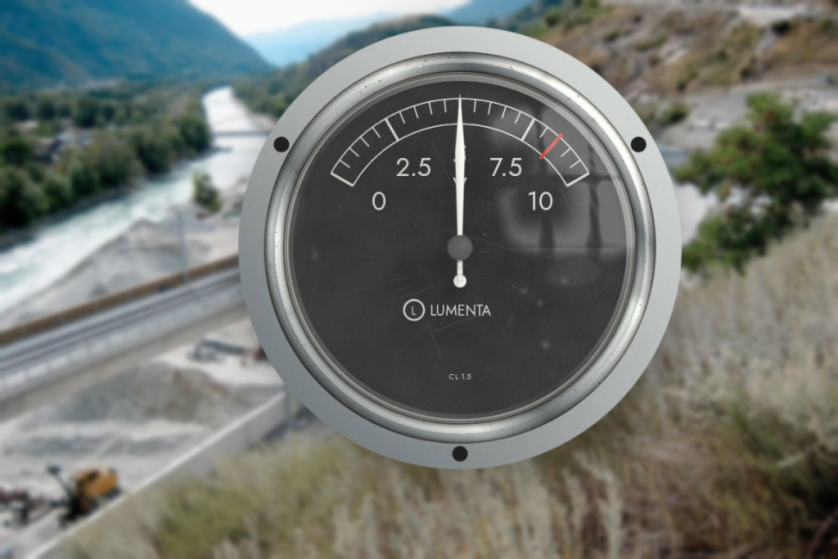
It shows 5
